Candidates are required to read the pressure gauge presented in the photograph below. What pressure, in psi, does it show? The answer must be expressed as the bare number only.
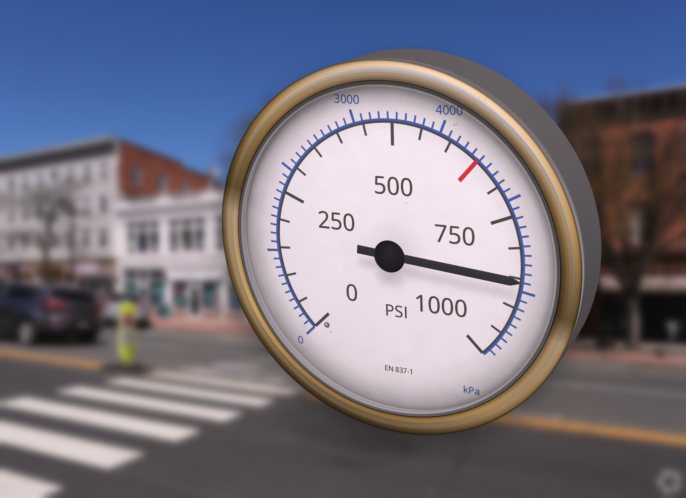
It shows 850
